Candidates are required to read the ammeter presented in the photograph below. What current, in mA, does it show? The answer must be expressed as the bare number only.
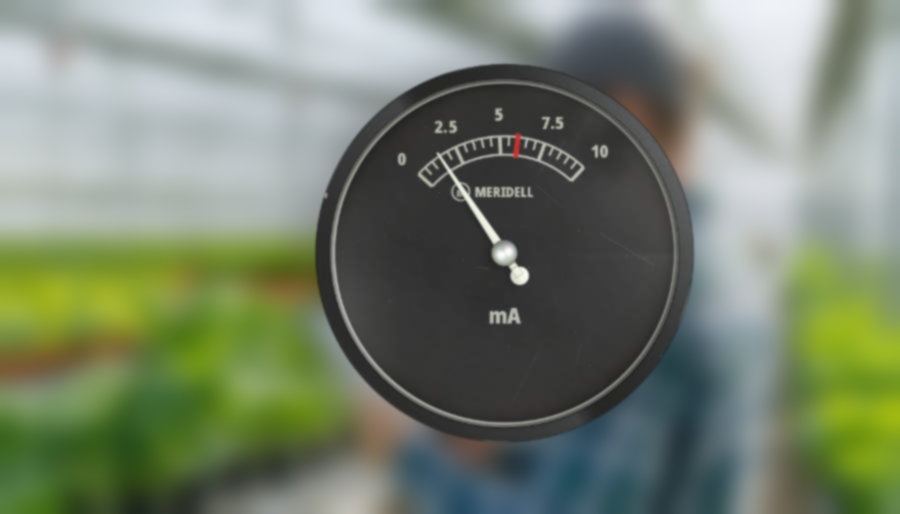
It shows 1.5
